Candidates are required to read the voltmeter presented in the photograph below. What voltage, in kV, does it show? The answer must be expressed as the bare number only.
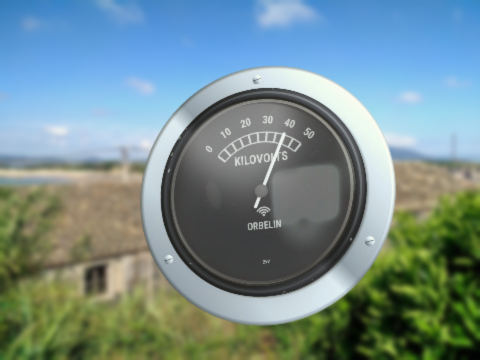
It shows 40
